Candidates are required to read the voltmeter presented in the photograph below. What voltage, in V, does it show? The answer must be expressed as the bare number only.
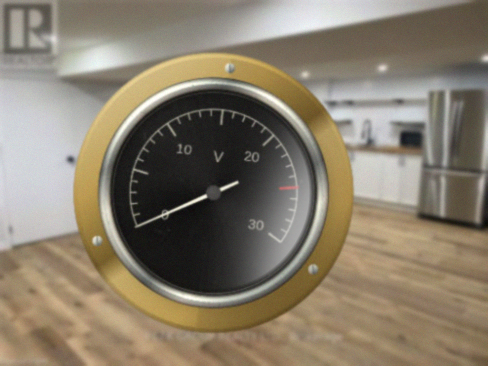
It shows 0
